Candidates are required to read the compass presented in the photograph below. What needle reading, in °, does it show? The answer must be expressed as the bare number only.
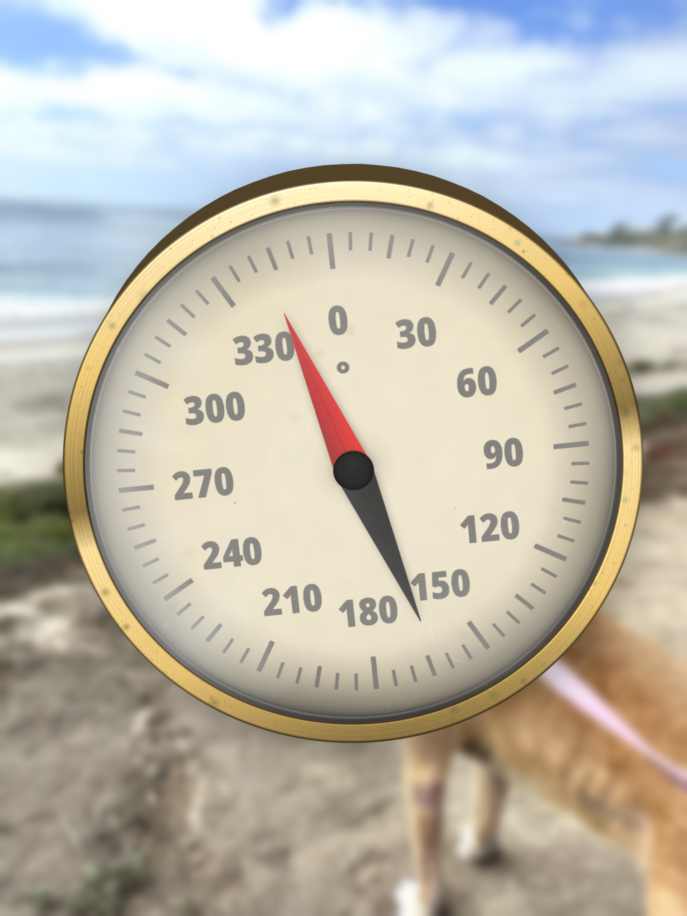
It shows 342.5
